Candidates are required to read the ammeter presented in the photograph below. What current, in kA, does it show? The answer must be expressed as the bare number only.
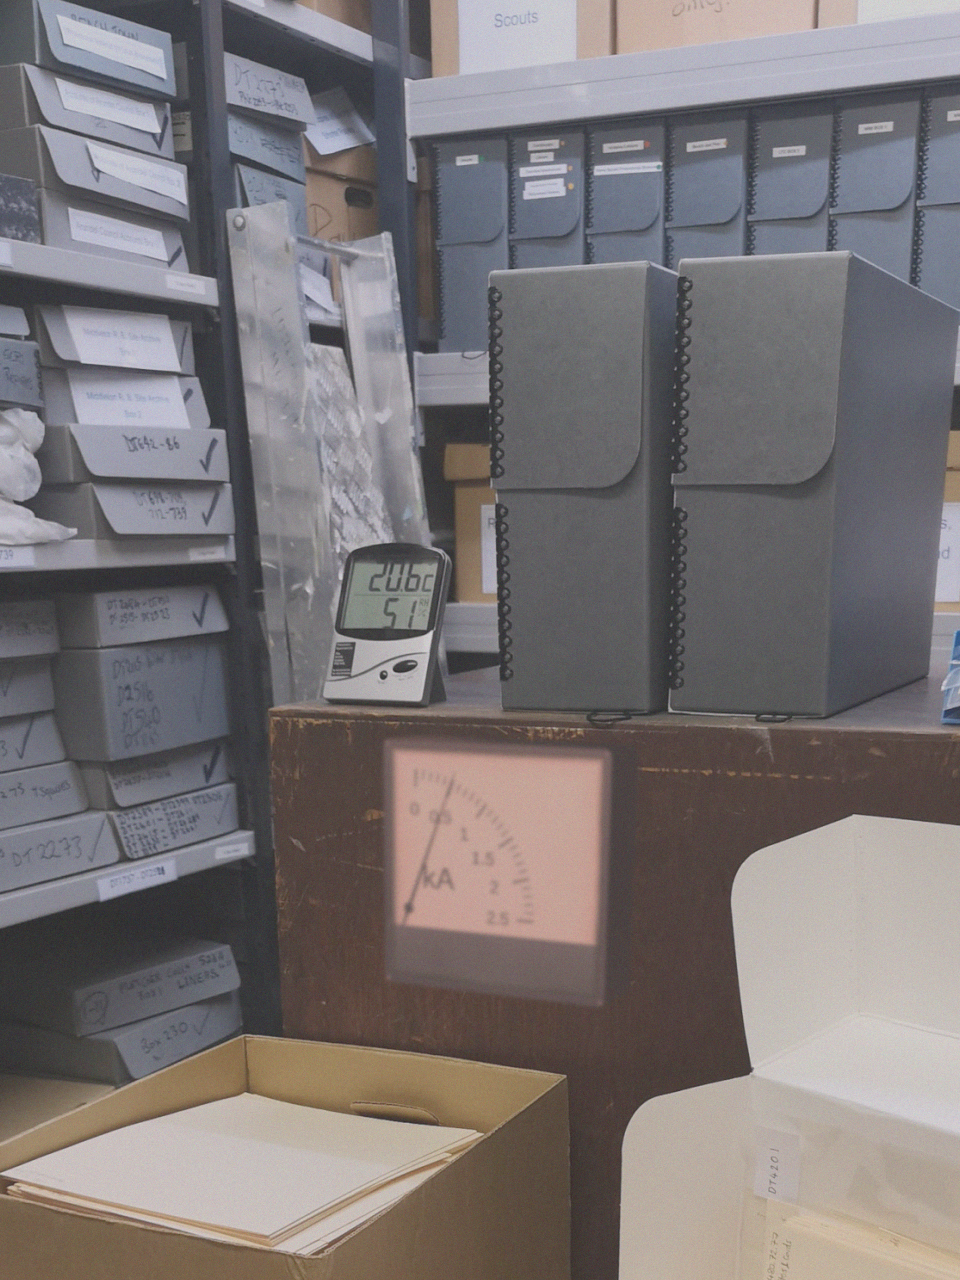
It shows 0.5
